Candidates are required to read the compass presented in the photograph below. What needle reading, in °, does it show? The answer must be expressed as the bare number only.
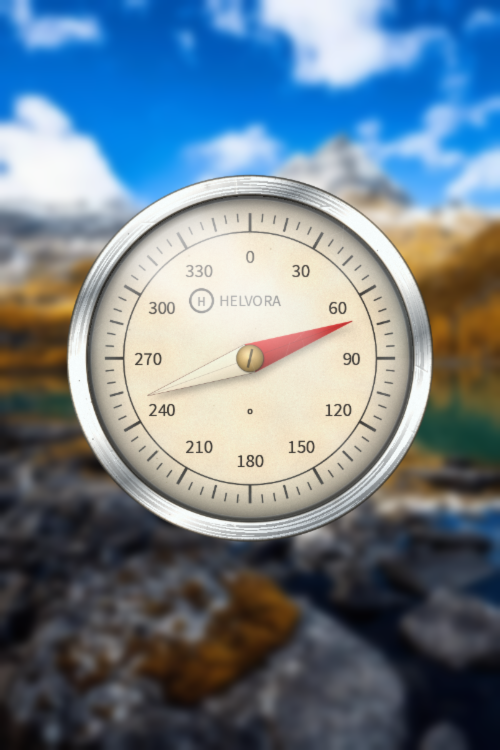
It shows 70
